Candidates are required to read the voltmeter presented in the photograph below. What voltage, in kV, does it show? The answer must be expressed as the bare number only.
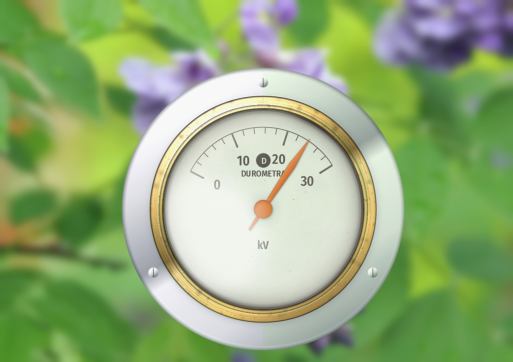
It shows 24
